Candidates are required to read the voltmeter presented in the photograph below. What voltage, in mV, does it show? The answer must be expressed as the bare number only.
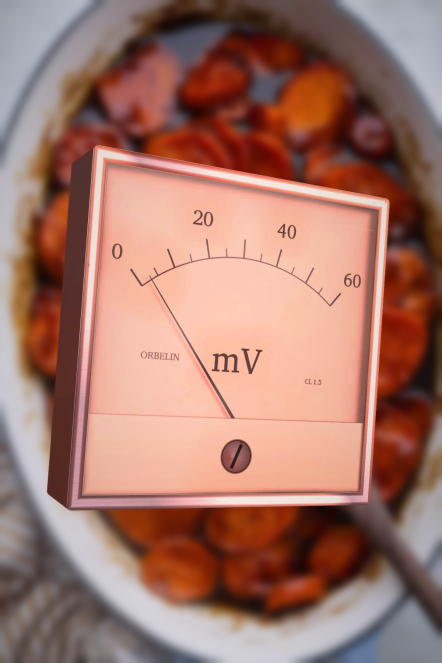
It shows 2.5
